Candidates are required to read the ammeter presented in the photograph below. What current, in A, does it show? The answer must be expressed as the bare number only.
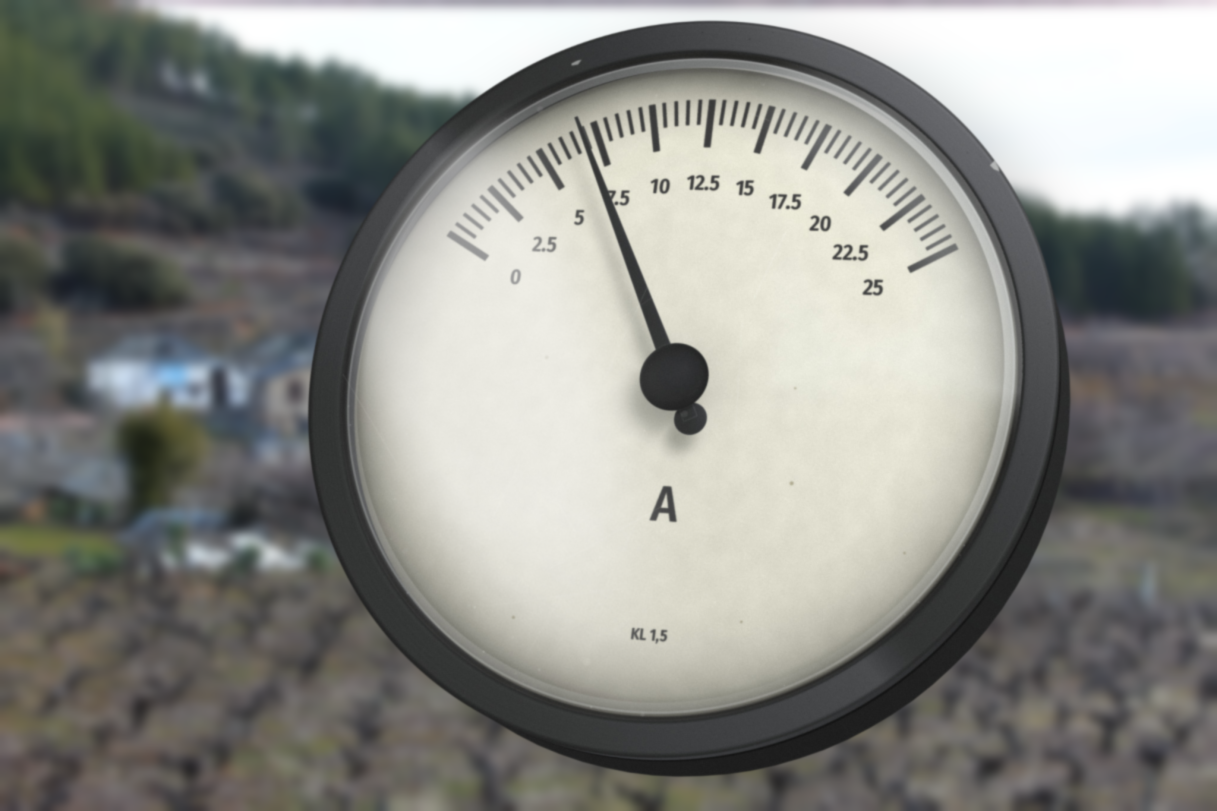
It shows 7
